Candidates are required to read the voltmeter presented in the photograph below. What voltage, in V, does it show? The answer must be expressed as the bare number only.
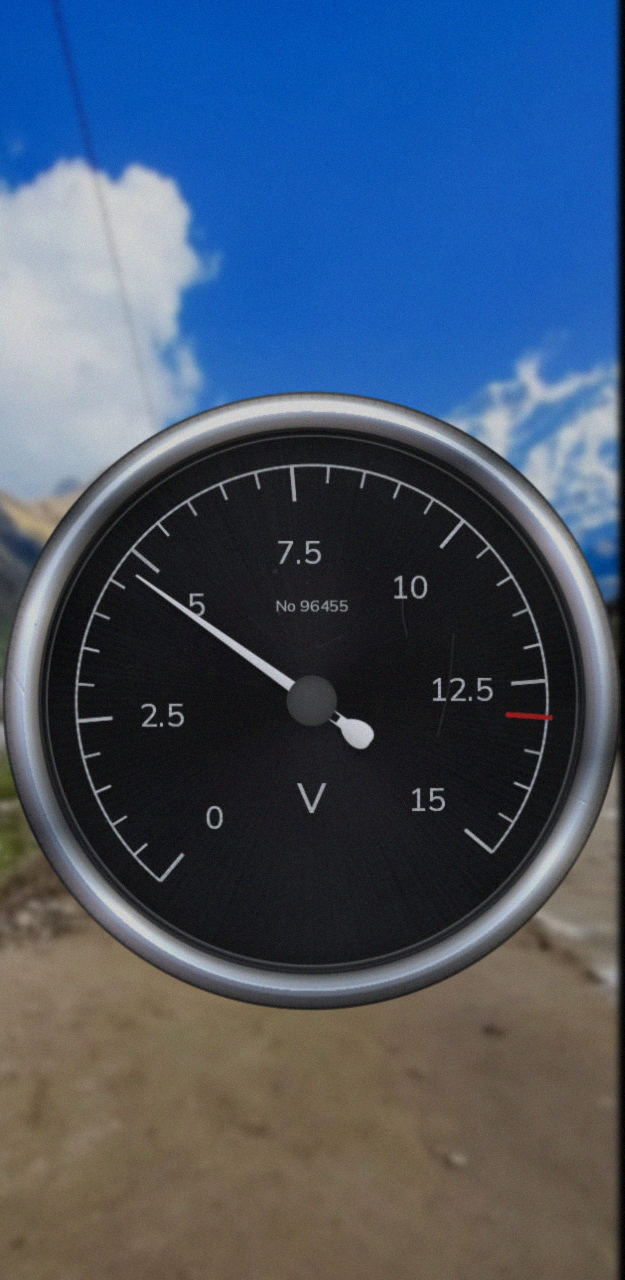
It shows 4.75
